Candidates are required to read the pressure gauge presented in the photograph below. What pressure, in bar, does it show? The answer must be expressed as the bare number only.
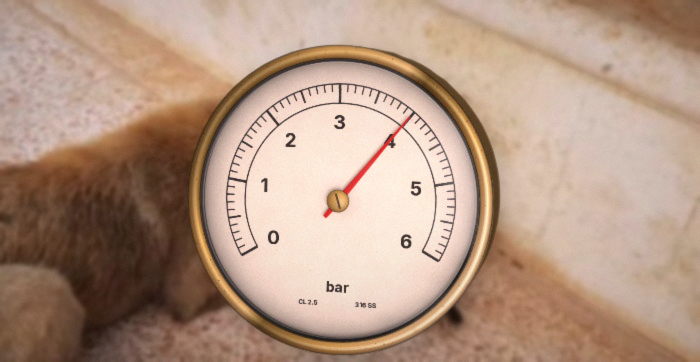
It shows 4
